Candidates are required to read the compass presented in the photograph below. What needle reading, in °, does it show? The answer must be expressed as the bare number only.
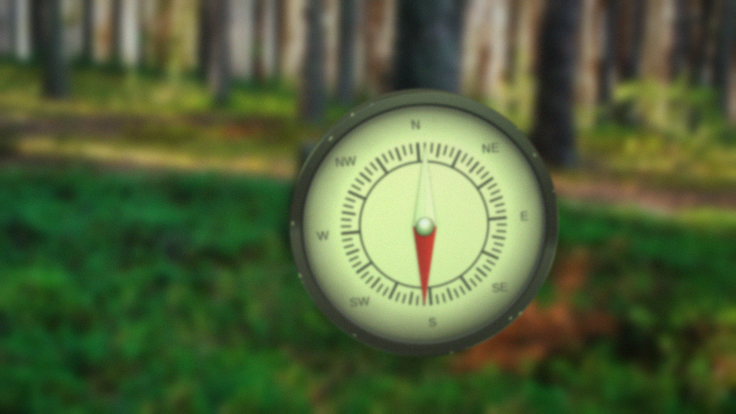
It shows 185
